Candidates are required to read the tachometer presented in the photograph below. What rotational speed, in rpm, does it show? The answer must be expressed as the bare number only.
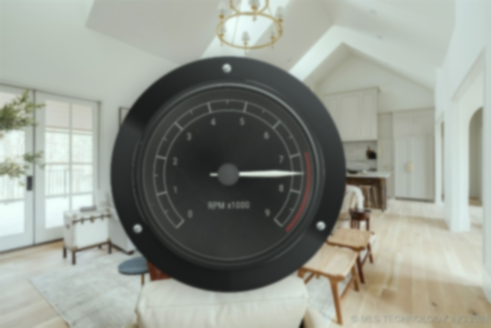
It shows 7500
